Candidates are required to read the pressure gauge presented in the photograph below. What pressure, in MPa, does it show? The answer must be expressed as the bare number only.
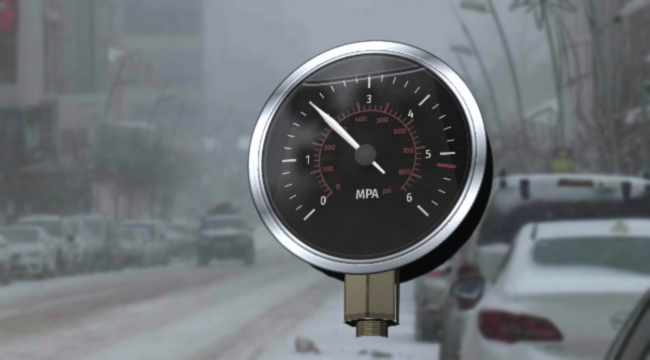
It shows 2
